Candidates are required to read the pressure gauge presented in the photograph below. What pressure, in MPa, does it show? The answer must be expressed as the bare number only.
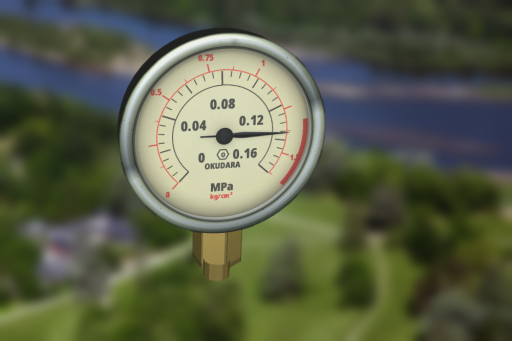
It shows 0.135
